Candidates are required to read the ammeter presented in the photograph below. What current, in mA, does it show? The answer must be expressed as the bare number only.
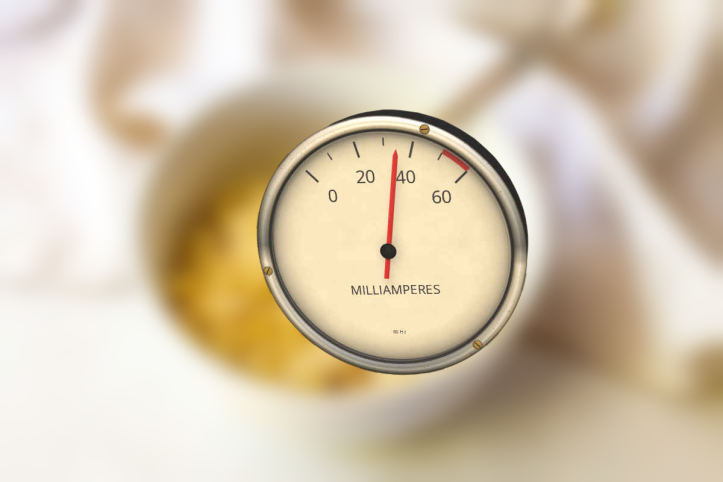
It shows 35
